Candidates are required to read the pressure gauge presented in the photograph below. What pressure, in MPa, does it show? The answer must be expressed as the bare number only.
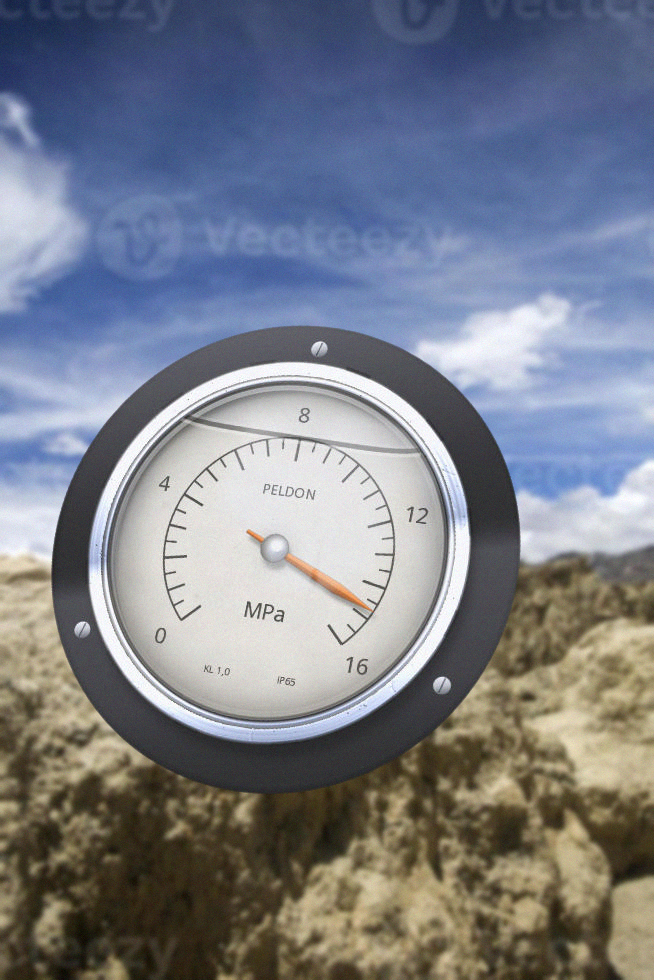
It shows 14.75
